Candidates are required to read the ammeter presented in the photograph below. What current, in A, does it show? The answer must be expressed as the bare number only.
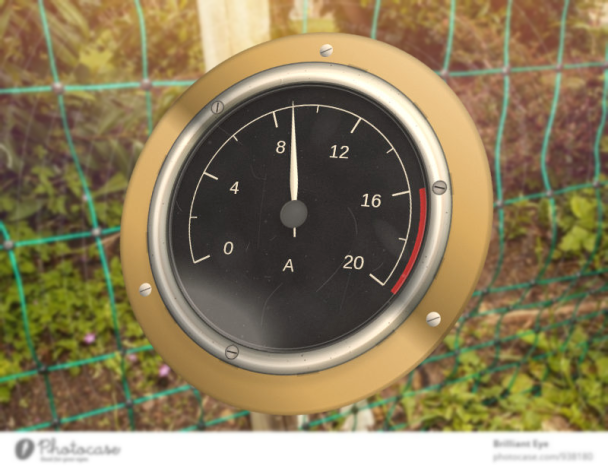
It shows 9
